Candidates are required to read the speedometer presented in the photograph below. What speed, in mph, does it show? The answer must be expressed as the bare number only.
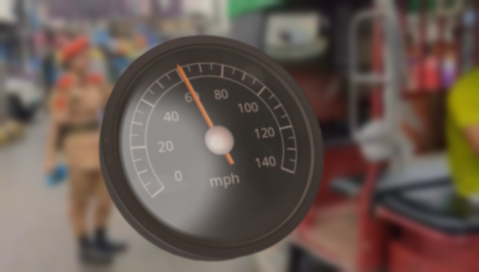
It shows 60
